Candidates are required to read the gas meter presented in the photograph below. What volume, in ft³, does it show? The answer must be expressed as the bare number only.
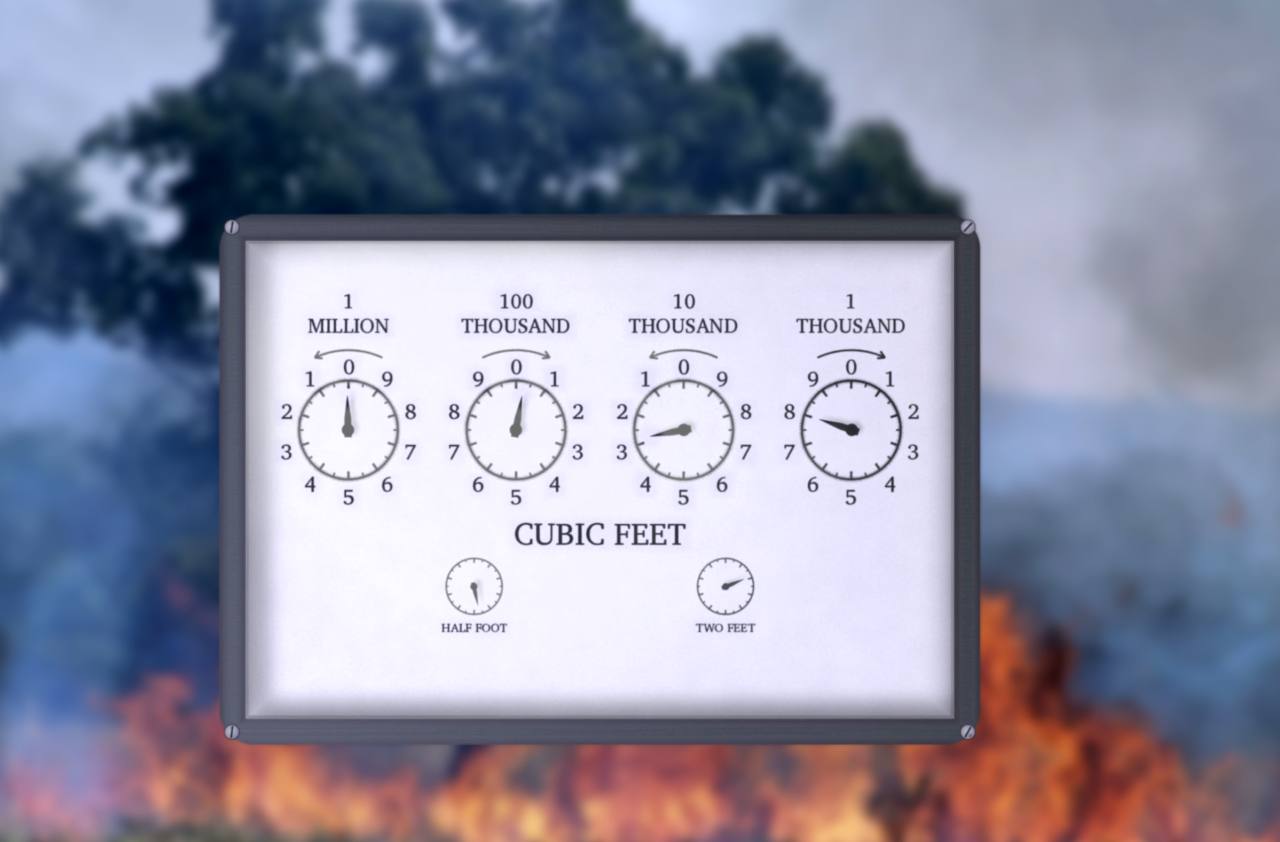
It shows 2800
